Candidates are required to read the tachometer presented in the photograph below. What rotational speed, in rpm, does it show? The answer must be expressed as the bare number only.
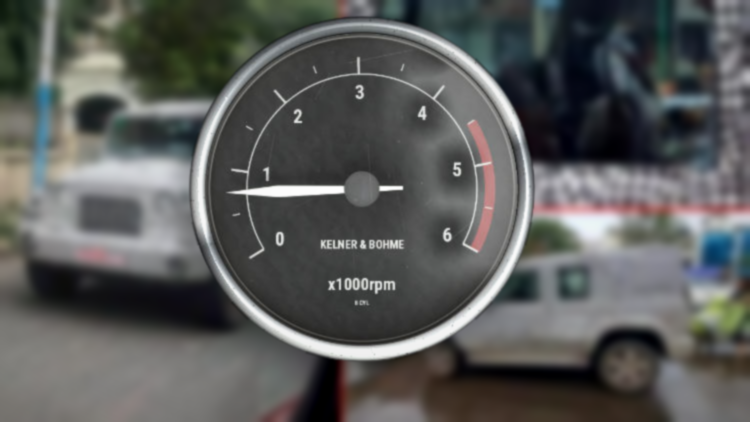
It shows 750
